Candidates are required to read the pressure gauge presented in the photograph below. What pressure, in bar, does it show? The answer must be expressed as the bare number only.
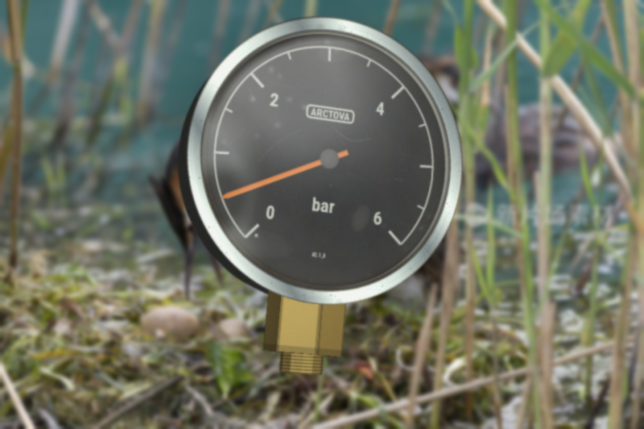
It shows 0.5
